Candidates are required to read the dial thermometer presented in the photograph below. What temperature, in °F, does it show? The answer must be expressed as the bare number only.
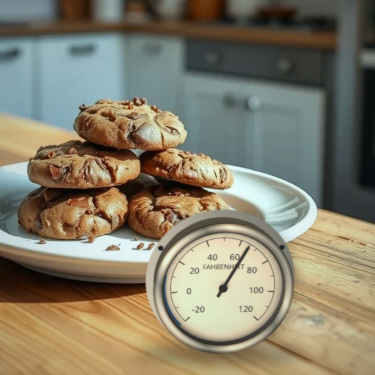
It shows 65
